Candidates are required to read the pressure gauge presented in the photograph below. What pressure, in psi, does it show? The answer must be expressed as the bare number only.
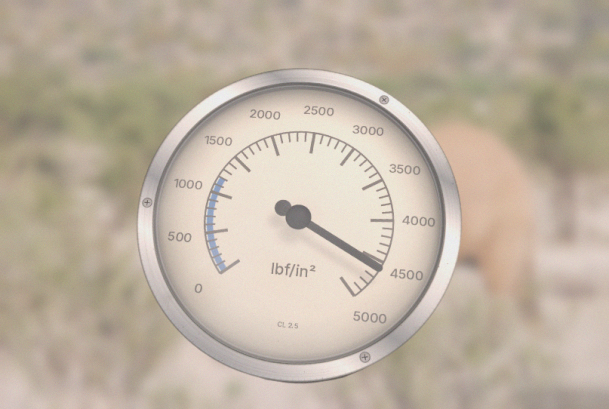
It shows 4600
